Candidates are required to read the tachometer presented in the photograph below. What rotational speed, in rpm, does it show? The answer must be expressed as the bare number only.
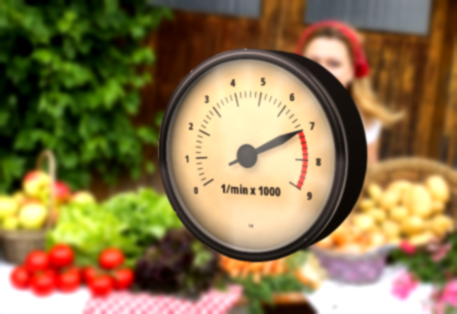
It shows 7000
